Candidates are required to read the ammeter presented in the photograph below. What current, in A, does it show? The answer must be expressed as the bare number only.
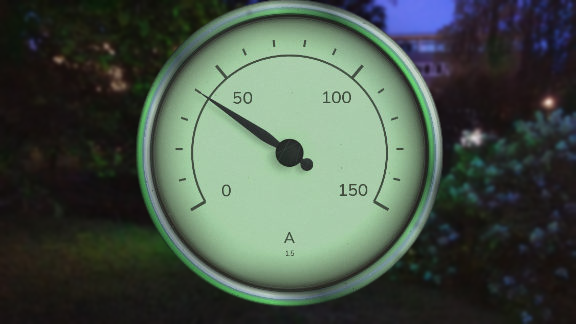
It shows 40
